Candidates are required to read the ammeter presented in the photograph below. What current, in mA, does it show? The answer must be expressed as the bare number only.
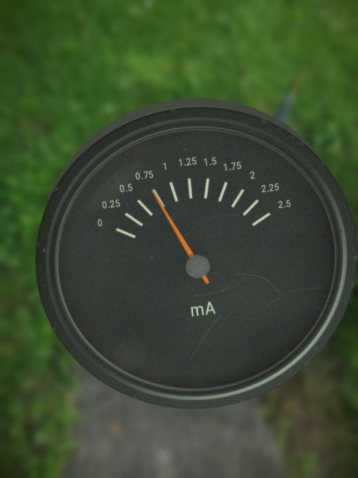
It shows 0.75
